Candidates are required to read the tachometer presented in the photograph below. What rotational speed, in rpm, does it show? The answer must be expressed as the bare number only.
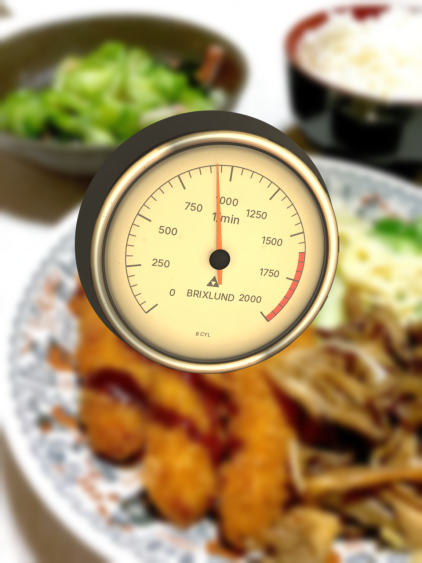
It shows 925
